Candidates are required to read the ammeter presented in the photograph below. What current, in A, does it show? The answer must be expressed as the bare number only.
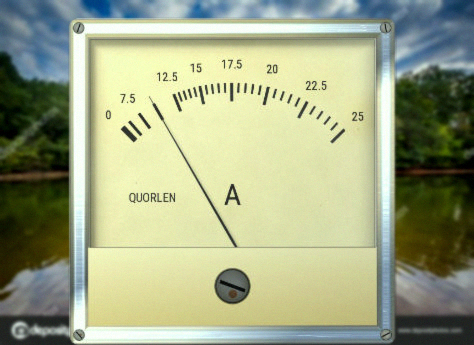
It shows 10
